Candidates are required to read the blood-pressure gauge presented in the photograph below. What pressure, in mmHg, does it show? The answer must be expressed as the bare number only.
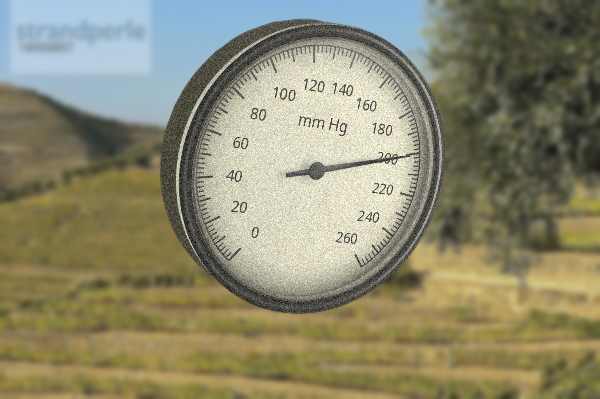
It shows 200
